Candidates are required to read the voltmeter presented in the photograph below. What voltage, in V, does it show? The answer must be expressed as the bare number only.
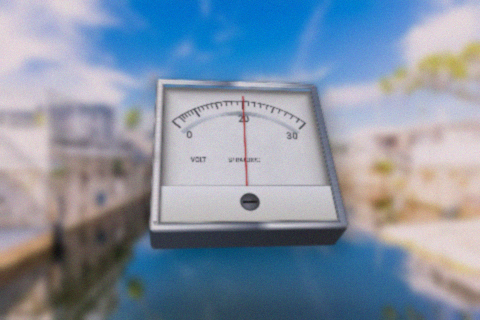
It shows 20
